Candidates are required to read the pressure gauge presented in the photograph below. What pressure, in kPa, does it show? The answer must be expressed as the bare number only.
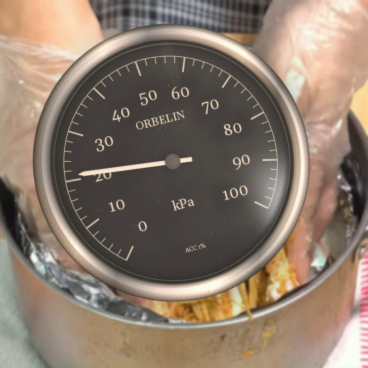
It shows 21
